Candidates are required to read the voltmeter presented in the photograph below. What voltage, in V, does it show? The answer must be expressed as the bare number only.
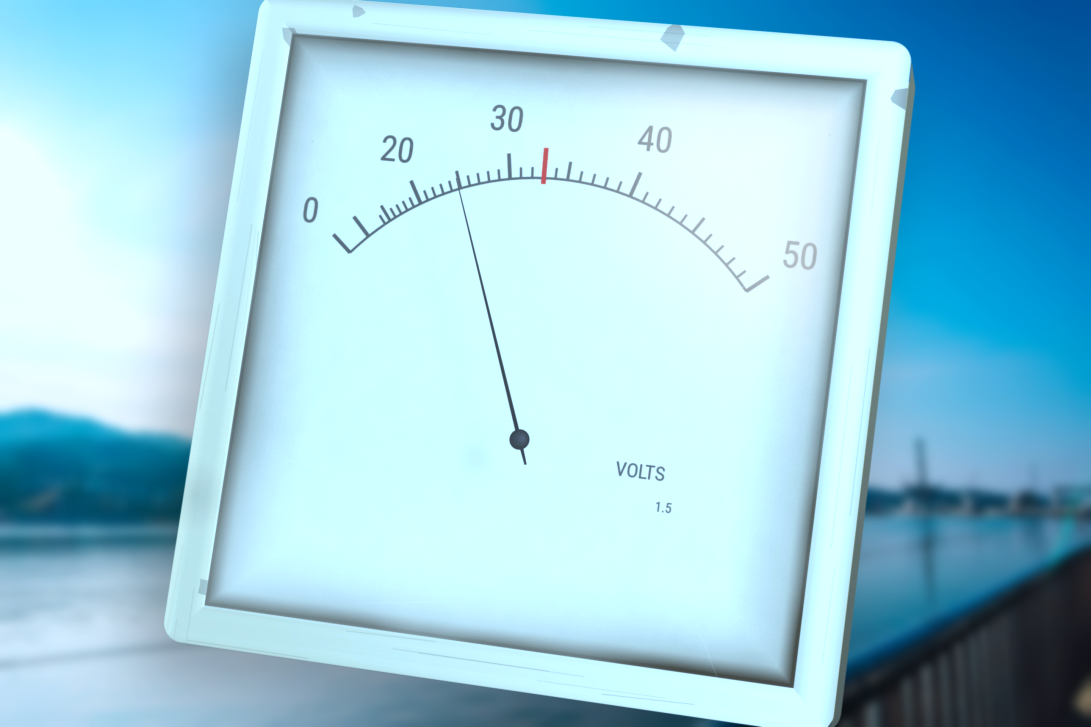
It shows 25
